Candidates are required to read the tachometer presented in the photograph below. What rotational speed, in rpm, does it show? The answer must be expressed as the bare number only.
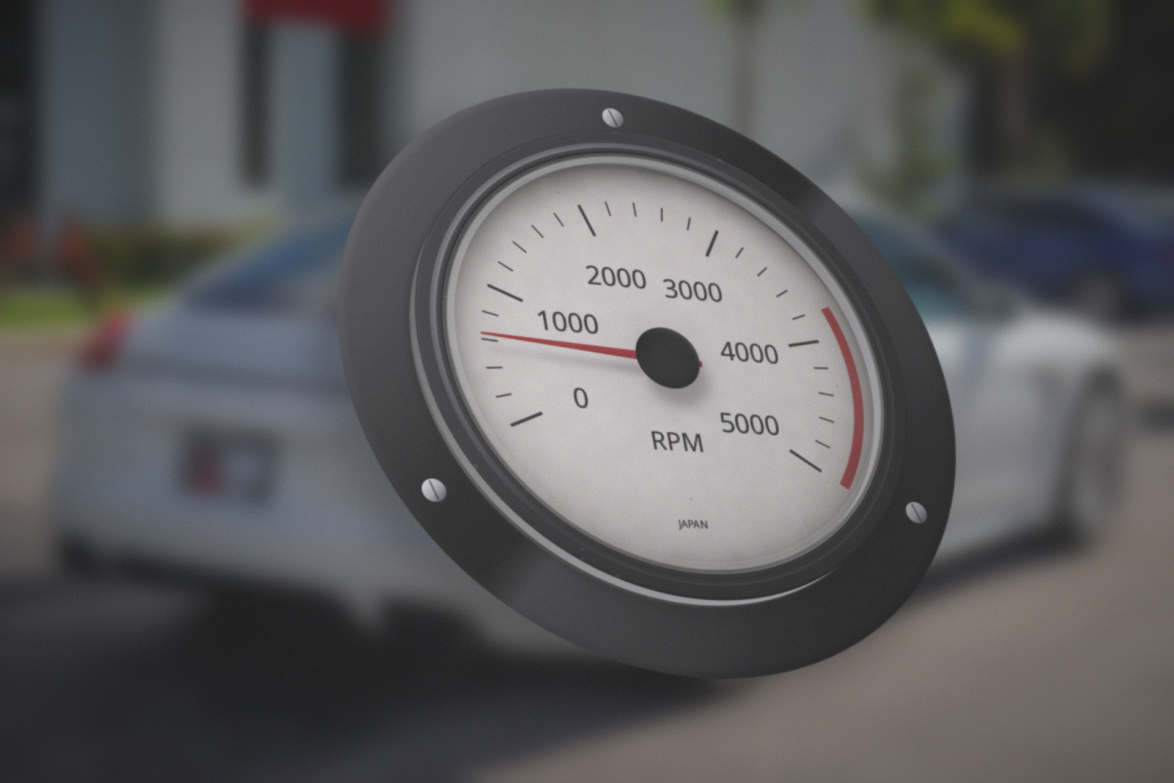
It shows 600
